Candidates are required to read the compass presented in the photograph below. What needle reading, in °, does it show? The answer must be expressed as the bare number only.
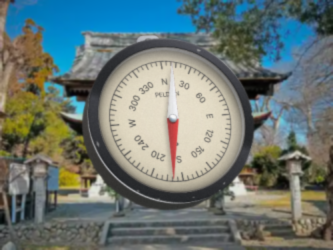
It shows 190
